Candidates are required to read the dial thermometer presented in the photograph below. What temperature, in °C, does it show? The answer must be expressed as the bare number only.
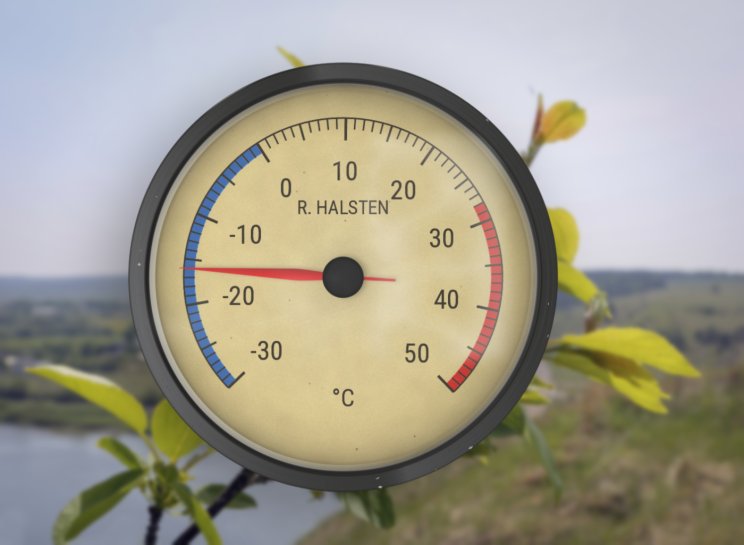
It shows -16
